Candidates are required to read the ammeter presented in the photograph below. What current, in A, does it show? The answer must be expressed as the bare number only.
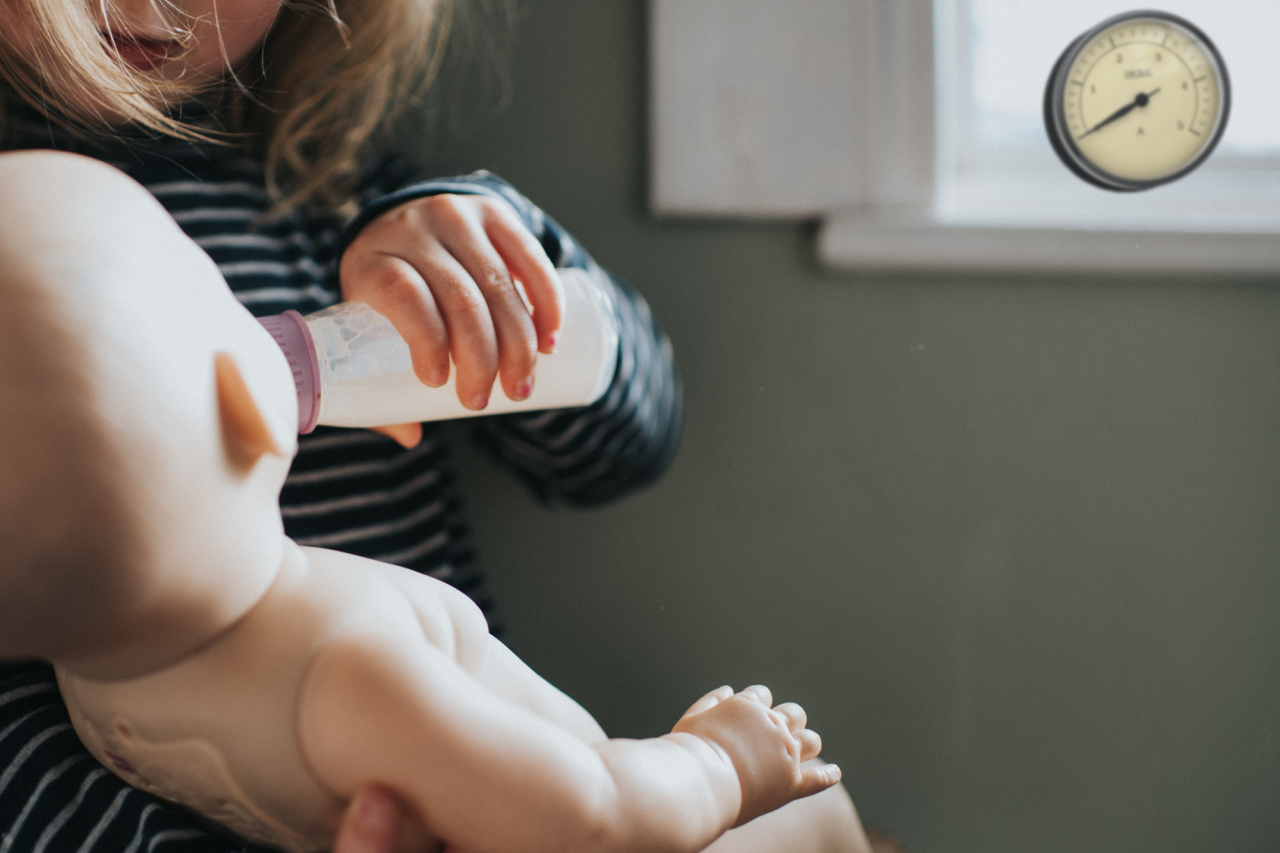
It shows 0
